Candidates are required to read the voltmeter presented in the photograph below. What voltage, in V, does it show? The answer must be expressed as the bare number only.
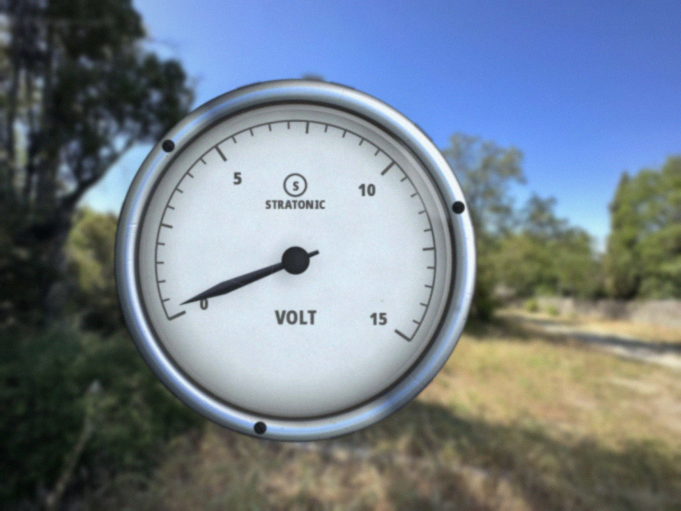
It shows 0.25
